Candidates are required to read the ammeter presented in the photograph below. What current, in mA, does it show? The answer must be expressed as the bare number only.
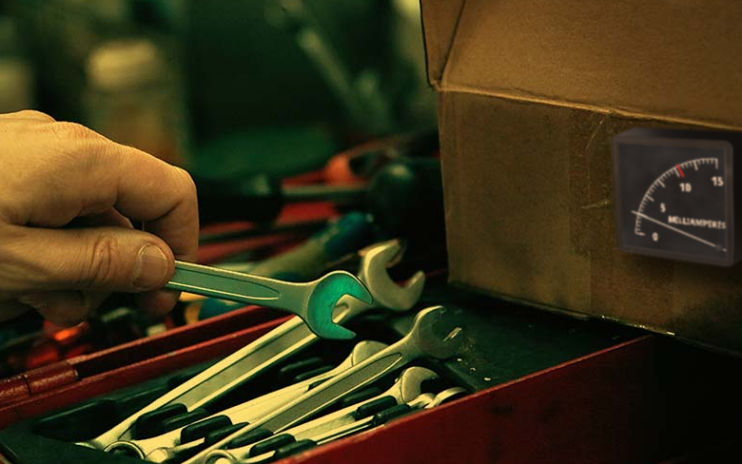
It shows 2.5
